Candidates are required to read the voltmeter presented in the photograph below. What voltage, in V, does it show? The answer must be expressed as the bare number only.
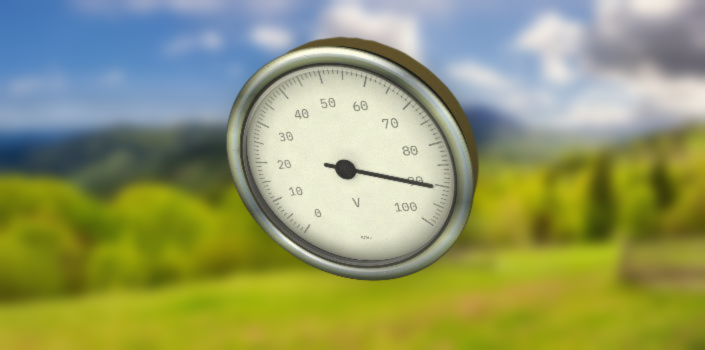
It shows 90
